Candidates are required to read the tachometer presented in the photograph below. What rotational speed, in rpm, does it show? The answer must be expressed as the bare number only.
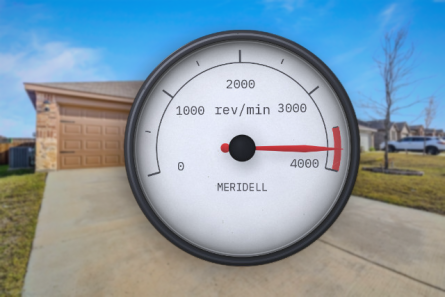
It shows 3750
